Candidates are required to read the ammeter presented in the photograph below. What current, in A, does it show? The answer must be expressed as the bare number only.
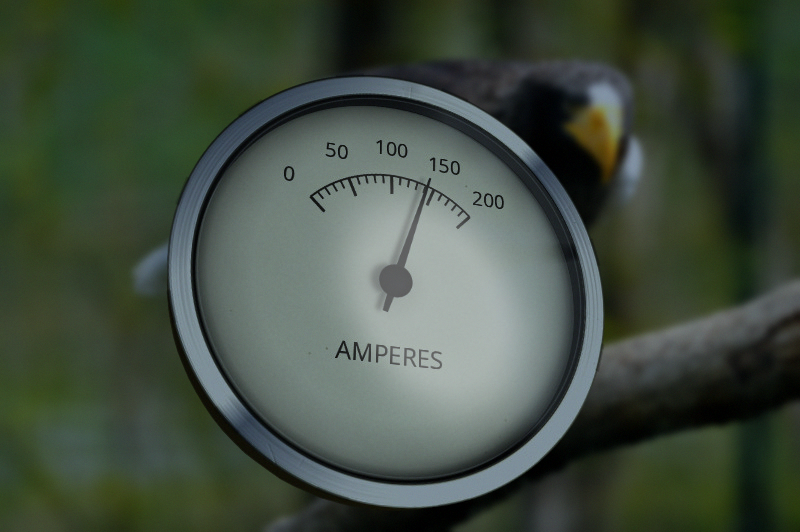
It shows 140
